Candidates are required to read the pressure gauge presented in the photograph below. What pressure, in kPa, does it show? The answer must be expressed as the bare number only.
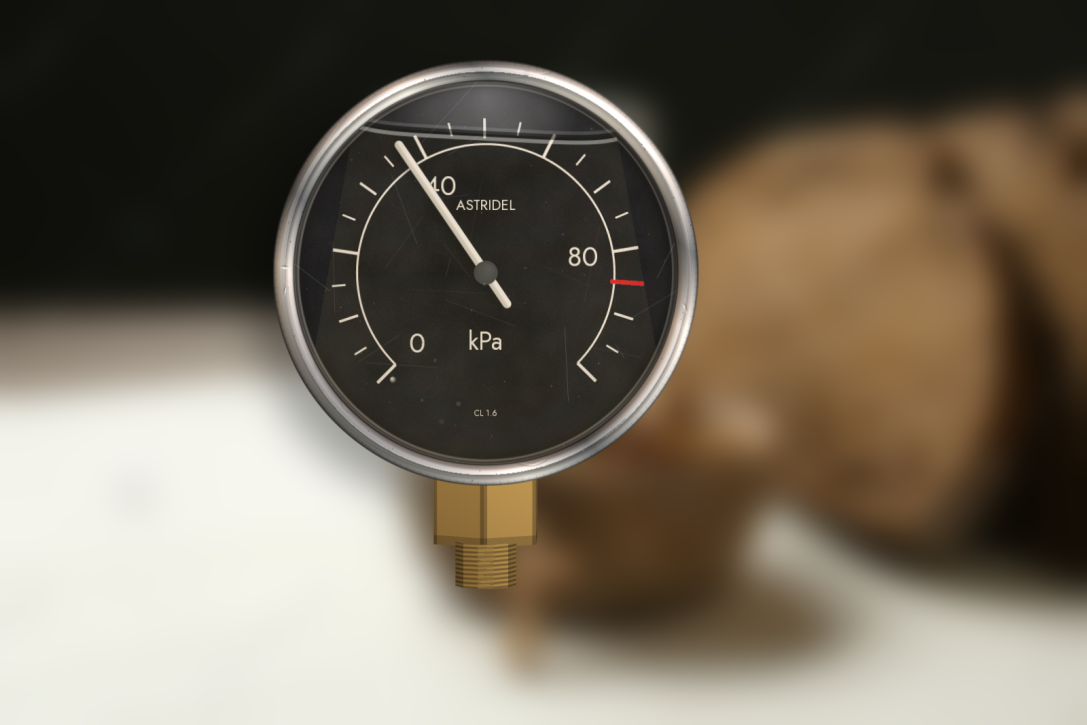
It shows 37.5
